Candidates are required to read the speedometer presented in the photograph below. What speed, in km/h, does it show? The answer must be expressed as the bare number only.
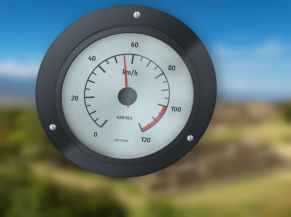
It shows 55
